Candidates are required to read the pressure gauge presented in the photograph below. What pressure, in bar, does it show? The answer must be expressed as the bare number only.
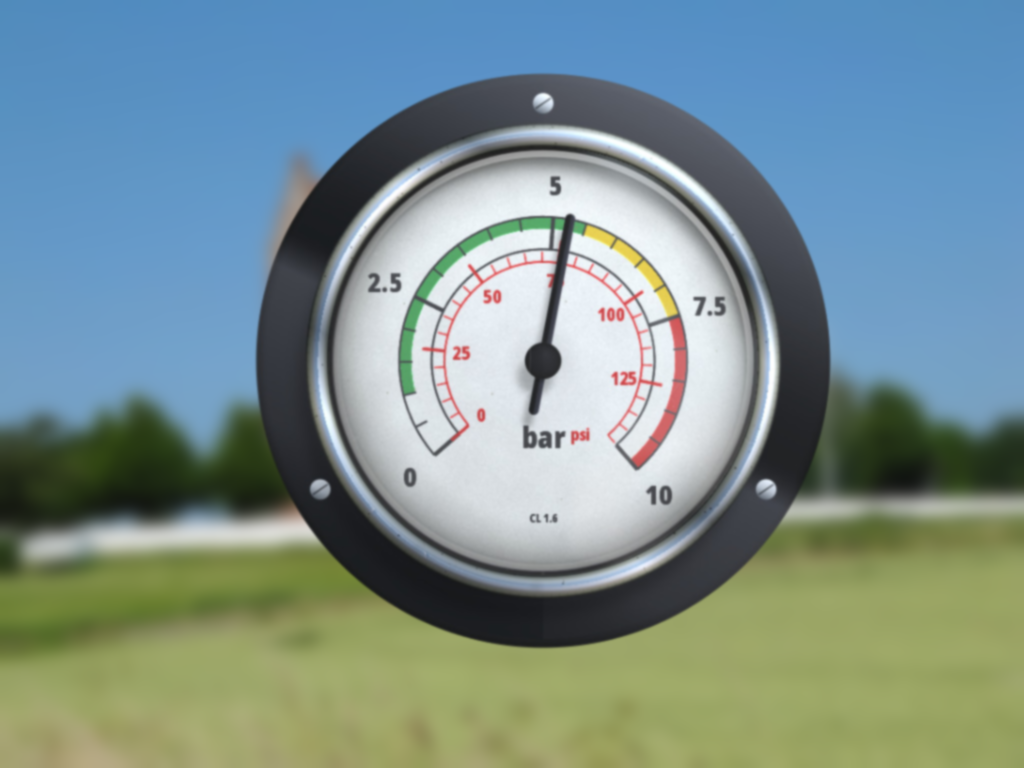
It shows 5.25
